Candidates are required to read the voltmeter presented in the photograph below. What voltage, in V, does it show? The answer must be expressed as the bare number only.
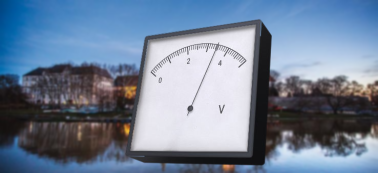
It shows 3.5
